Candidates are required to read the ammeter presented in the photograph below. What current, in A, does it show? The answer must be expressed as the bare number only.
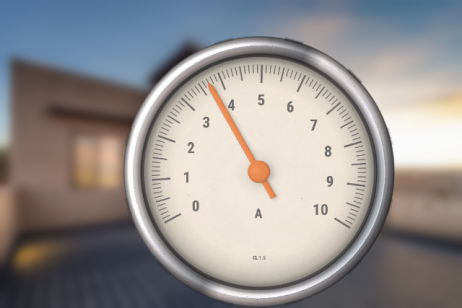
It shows 3.7
